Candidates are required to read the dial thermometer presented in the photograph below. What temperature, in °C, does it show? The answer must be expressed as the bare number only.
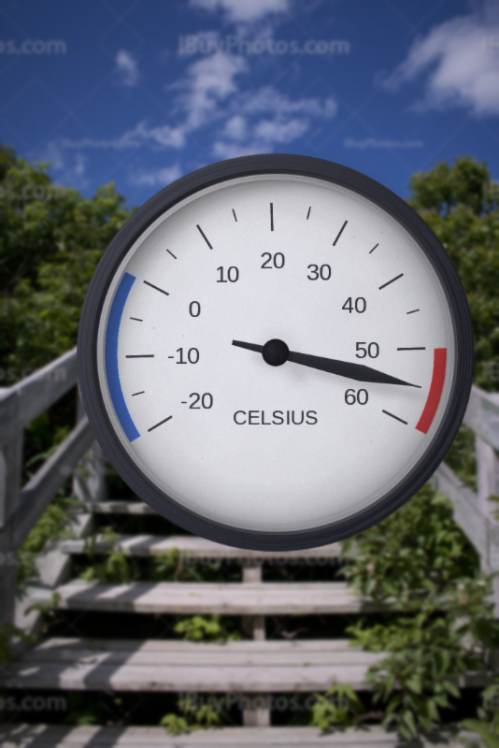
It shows 55
